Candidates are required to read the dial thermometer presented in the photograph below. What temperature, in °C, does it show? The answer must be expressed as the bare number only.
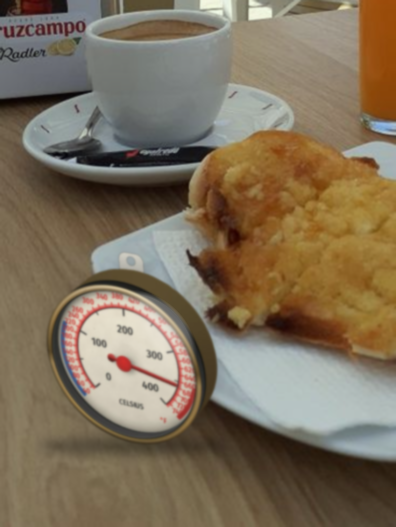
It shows 350
